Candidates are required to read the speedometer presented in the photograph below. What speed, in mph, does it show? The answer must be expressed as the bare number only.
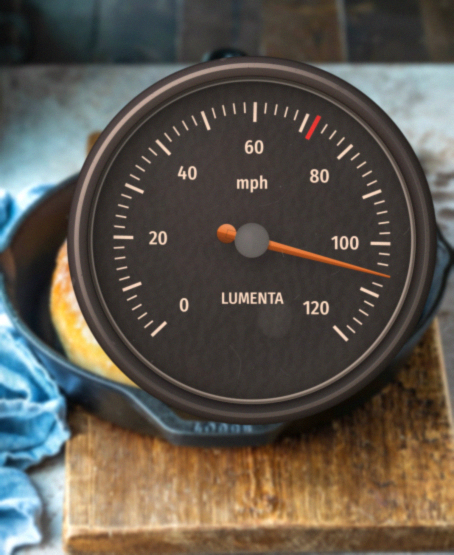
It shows 106
